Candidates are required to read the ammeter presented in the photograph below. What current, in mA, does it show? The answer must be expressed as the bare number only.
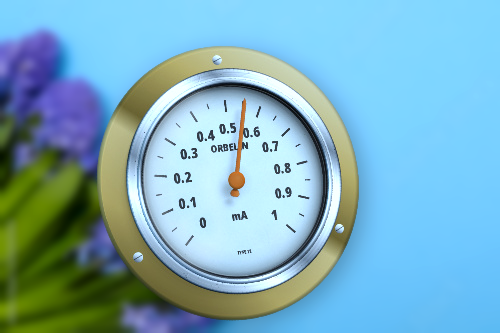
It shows 0.55
